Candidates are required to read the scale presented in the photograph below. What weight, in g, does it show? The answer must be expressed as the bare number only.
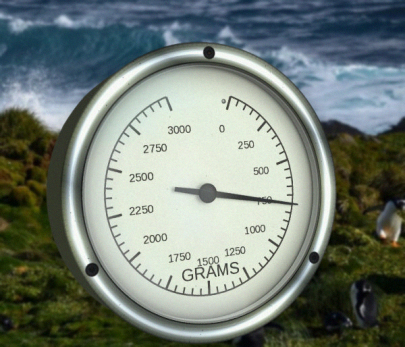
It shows 750
